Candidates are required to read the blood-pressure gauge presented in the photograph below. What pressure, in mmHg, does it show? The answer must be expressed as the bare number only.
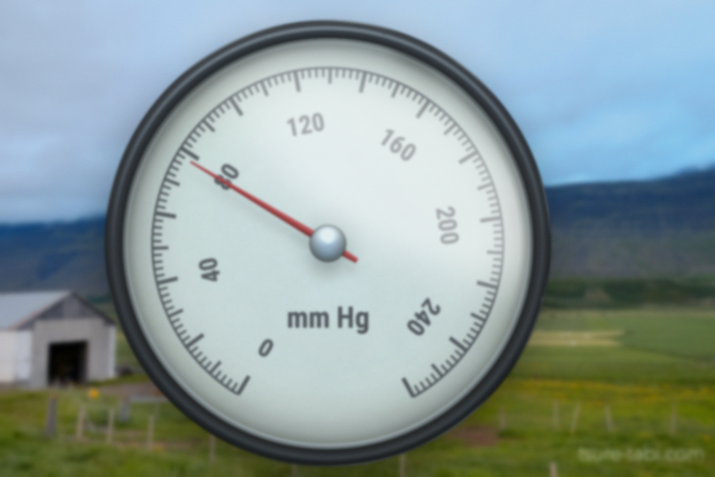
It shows 78
